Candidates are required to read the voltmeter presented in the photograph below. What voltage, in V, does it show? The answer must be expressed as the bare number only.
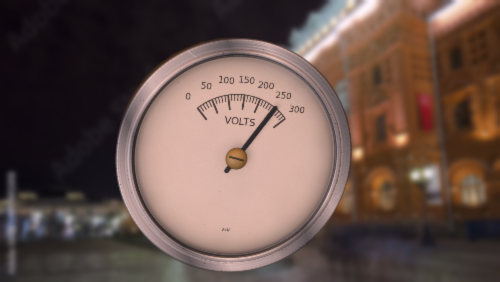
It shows 250
